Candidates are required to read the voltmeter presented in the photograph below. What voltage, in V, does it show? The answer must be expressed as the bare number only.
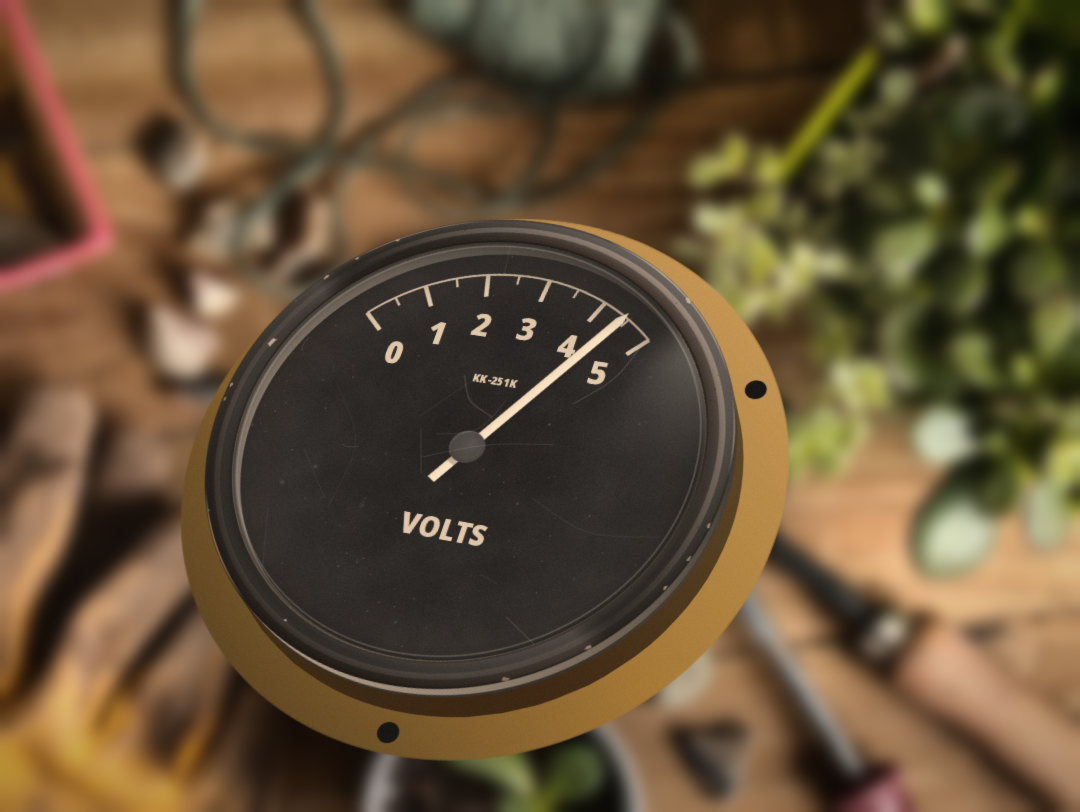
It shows 4.5
